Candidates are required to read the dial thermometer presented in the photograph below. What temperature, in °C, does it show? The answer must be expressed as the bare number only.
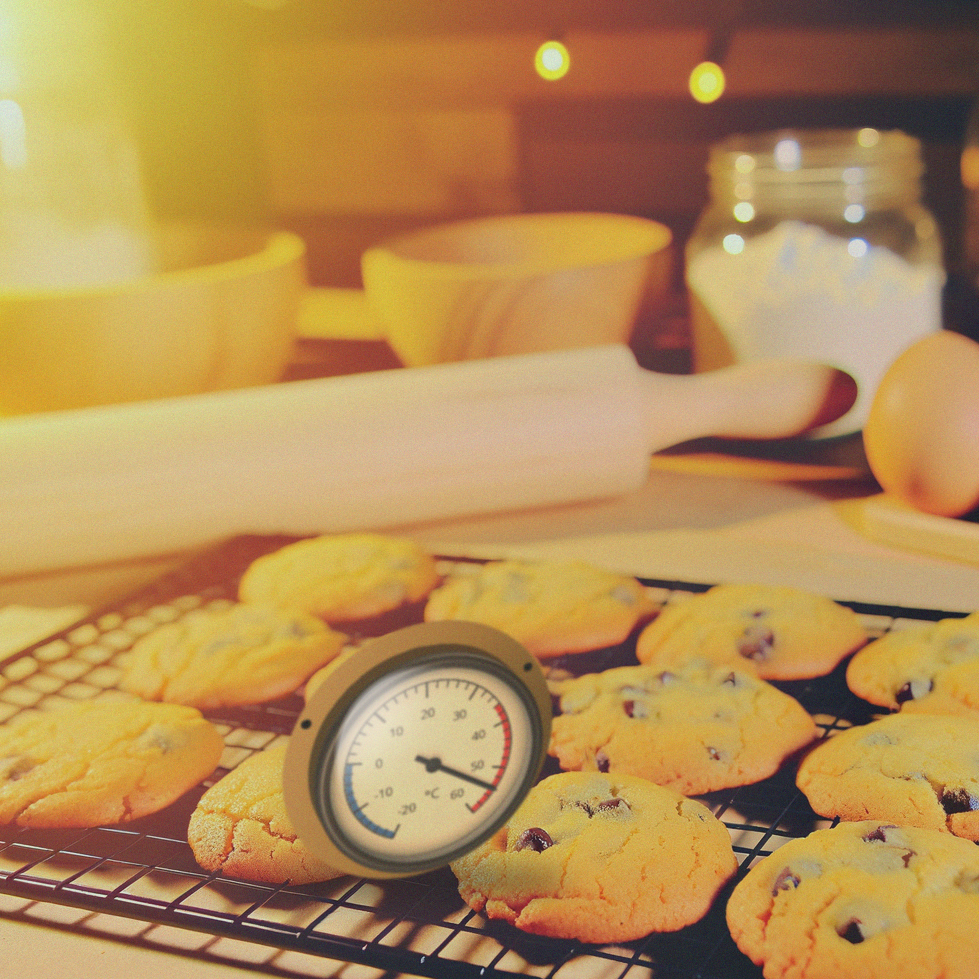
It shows 54
